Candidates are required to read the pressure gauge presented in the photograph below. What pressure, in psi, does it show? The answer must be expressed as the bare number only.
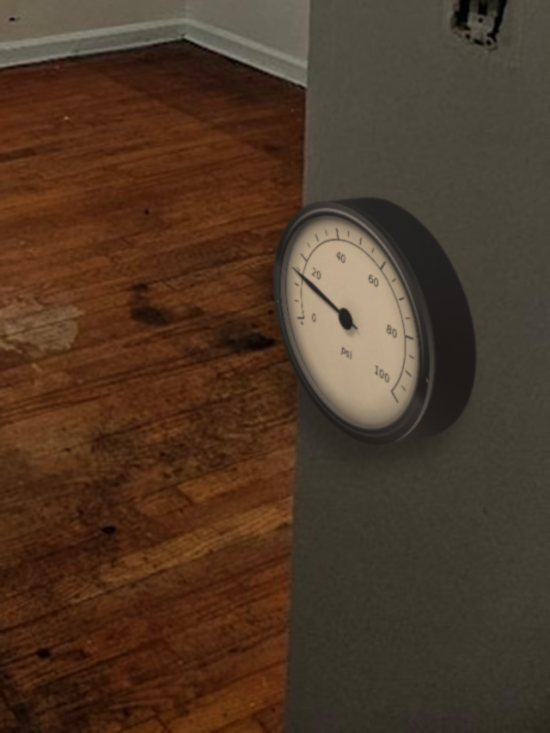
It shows 15
